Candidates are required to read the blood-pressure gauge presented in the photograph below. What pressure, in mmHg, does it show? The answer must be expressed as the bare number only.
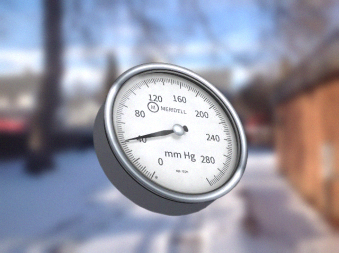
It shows 40
